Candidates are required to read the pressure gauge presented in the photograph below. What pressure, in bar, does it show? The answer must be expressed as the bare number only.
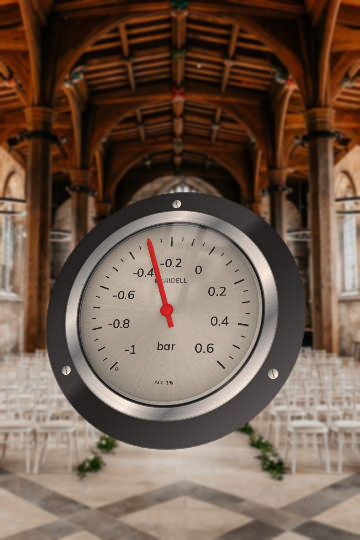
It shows -0.3
